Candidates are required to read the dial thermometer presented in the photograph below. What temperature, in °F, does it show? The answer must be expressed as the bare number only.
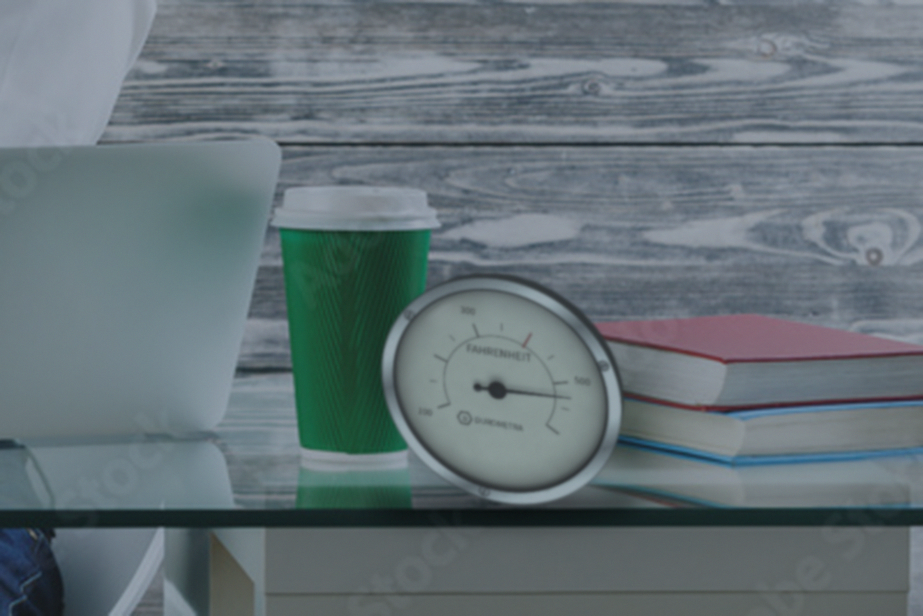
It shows 525
